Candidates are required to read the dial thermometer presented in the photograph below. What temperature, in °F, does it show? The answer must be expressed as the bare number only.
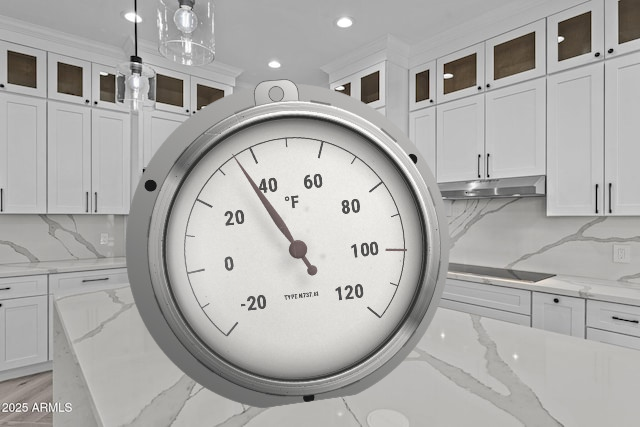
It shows 35
